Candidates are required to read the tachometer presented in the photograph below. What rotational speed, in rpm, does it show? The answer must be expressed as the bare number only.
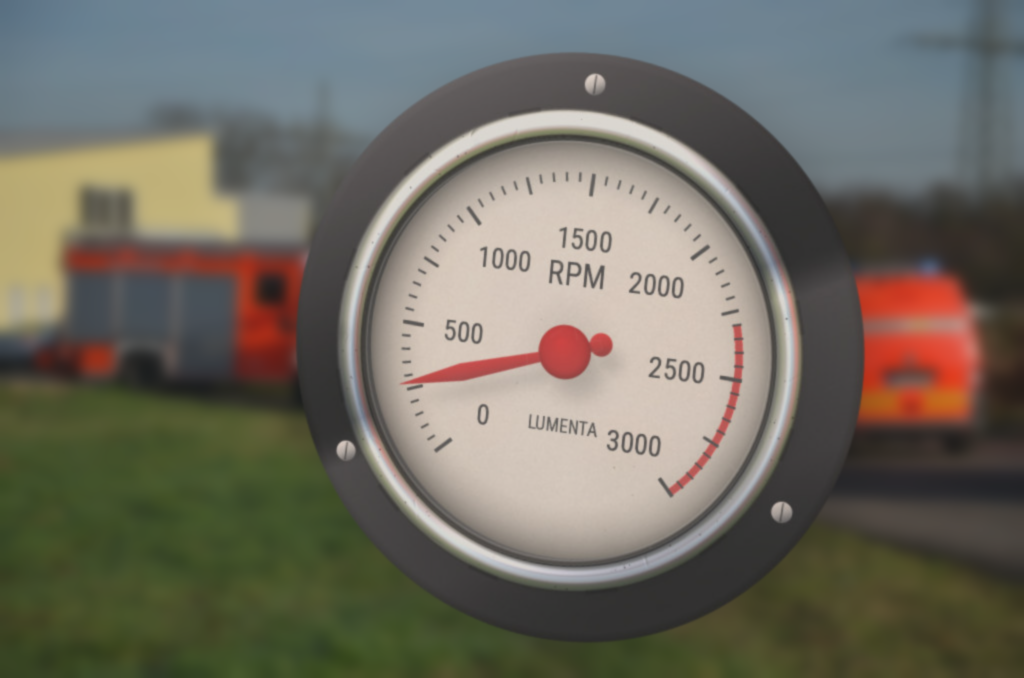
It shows 275
